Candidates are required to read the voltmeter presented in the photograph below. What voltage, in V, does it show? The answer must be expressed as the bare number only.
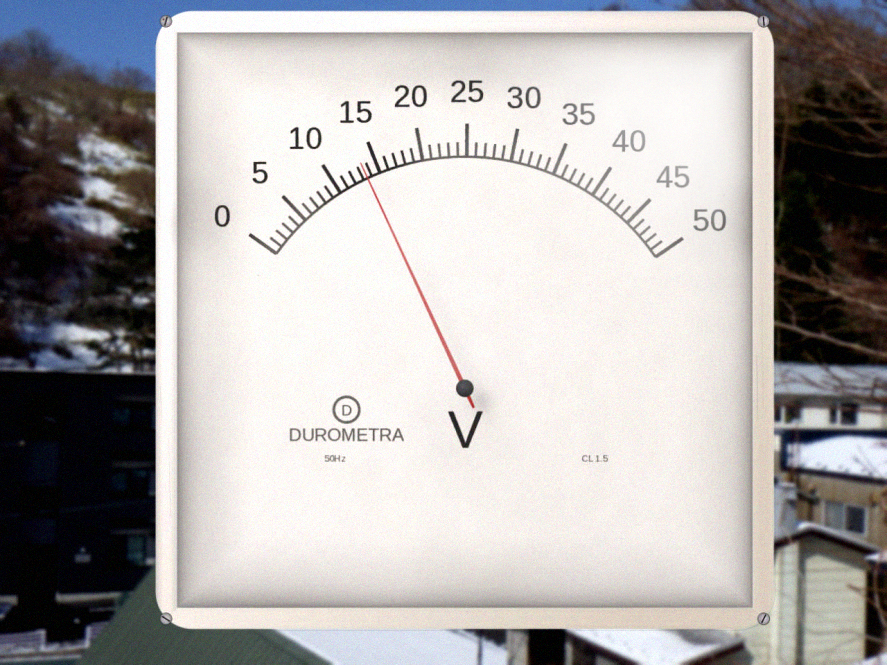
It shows 13.5
